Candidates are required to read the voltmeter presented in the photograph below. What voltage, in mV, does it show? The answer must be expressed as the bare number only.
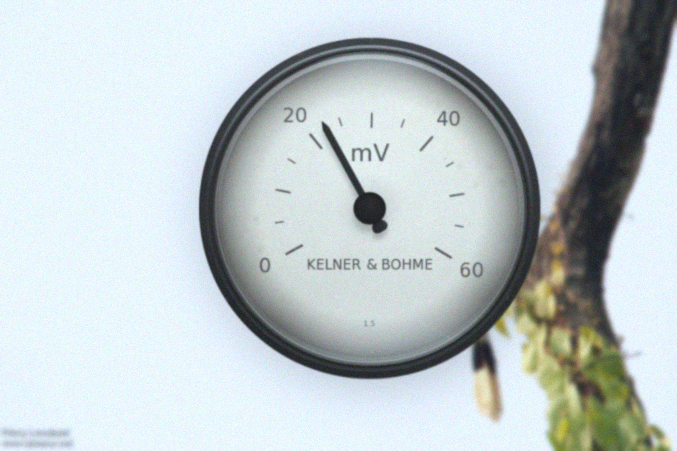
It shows 22.5
